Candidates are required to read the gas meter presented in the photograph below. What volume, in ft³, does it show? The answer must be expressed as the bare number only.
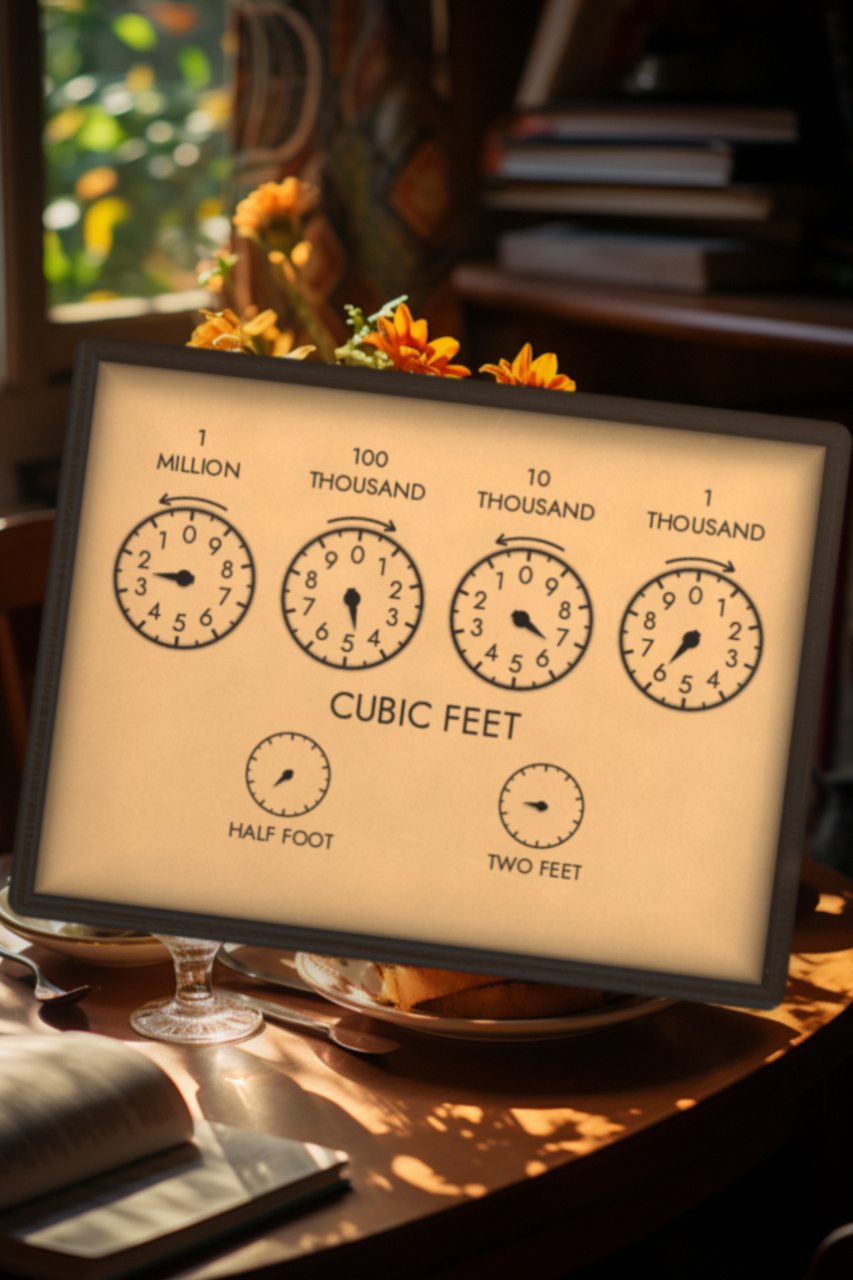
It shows 246600
